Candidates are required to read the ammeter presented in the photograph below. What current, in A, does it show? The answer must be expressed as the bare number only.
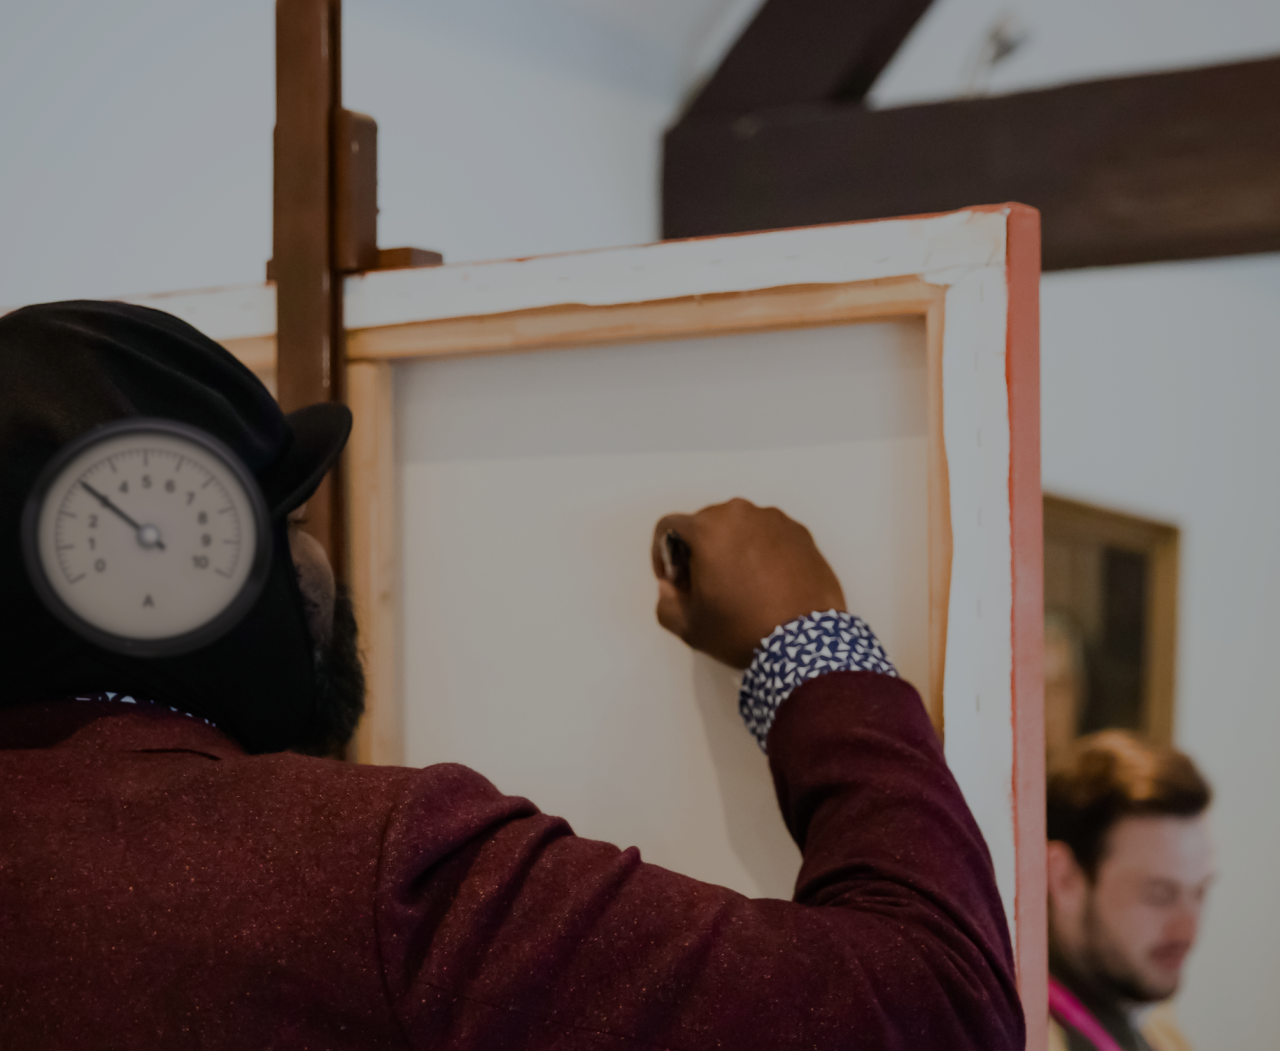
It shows 3
